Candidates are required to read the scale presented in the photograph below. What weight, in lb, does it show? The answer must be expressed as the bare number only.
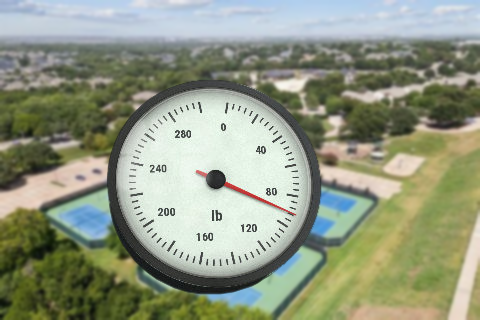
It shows 92
